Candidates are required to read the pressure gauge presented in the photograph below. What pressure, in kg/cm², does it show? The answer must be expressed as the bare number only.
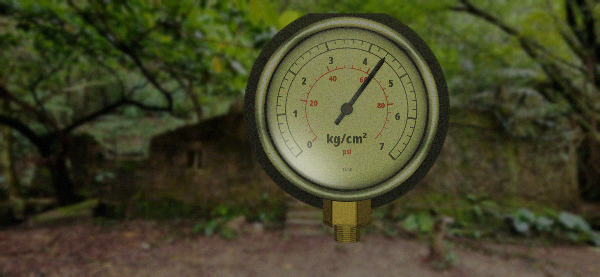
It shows 4.4
